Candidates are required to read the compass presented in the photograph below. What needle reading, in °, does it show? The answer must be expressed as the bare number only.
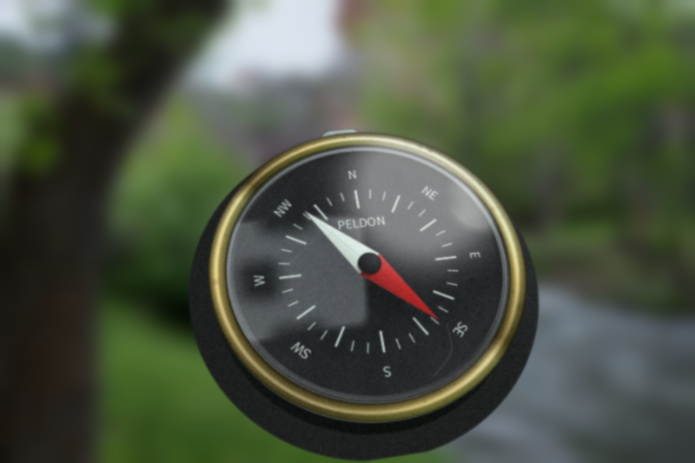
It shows 140
